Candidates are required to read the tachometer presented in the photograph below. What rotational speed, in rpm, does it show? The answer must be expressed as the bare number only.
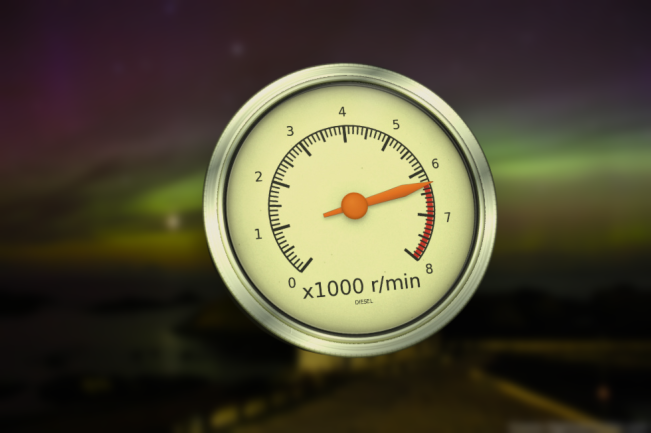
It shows 6300
